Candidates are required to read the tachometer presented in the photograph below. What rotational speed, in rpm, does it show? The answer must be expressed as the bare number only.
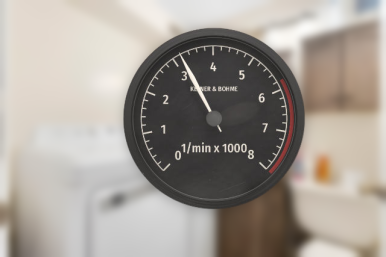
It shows 3200
